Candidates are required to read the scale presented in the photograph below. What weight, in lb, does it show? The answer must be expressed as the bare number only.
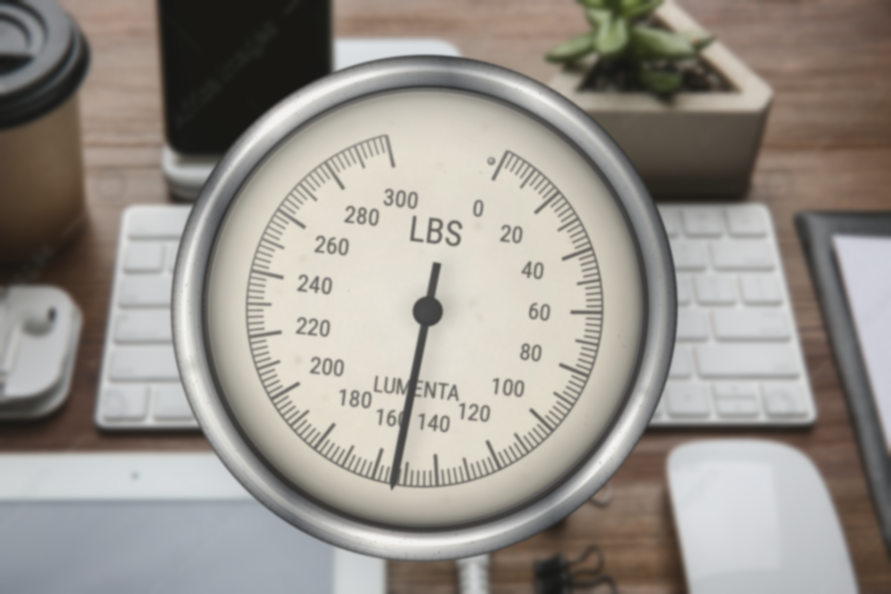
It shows 154
